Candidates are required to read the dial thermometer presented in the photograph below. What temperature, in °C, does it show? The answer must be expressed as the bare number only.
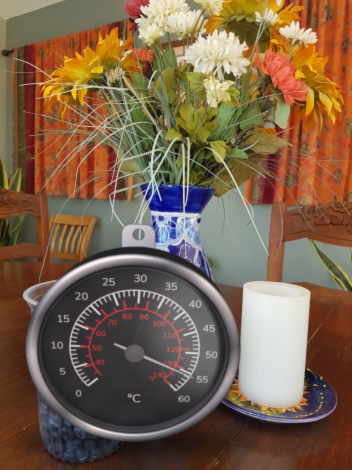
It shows 55
